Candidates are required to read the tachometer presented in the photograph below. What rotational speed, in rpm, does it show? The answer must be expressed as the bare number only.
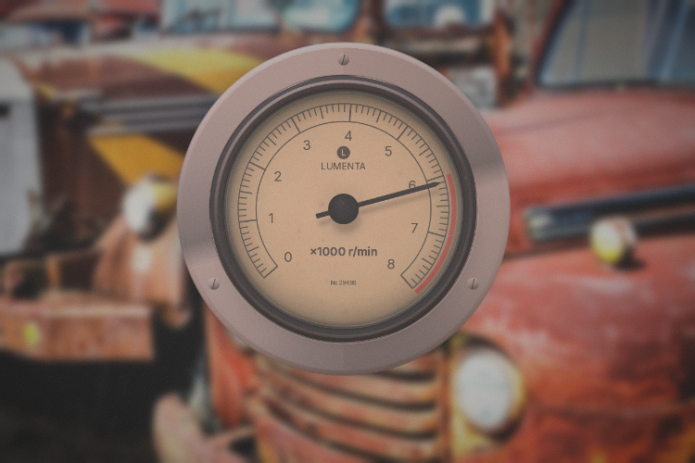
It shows 6100
